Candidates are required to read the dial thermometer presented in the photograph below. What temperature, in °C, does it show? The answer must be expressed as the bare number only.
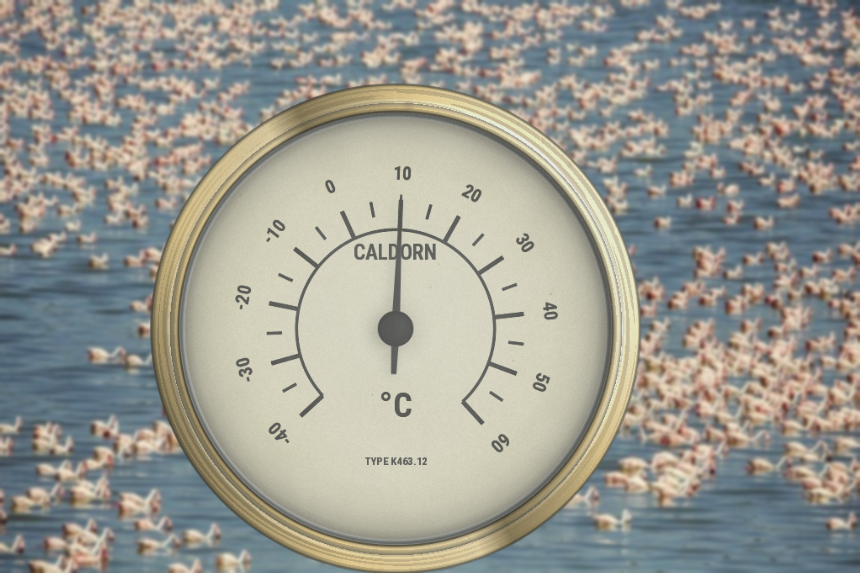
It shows 10
